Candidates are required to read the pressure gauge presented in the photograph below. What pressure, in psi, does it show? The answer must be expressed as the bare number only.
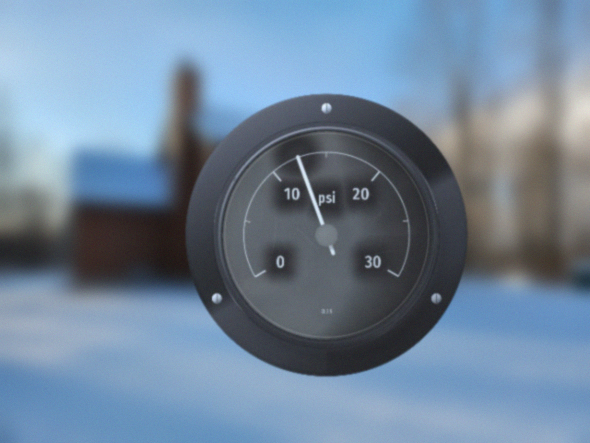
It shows 12.5
